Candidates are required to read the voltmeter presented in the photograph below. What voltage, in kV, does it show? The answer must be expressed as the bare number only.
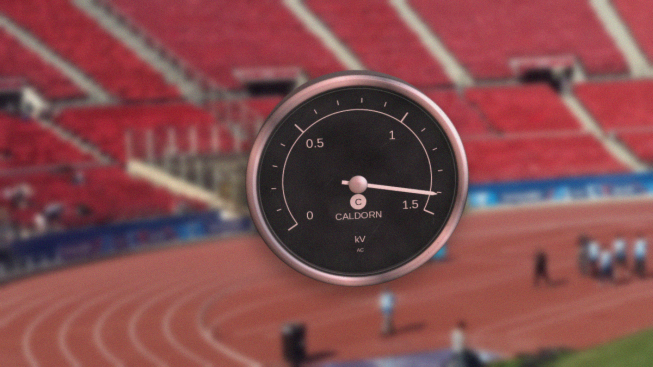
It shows 1.4
